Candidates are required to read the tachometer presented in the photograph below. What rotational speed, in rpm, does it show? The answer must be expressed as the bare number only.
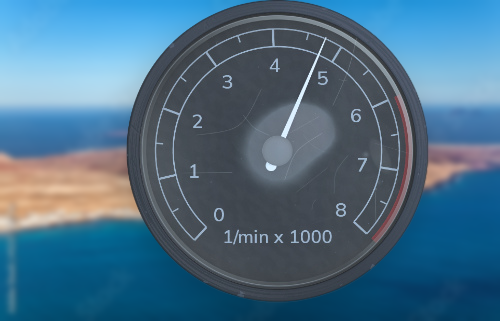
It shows 4750
